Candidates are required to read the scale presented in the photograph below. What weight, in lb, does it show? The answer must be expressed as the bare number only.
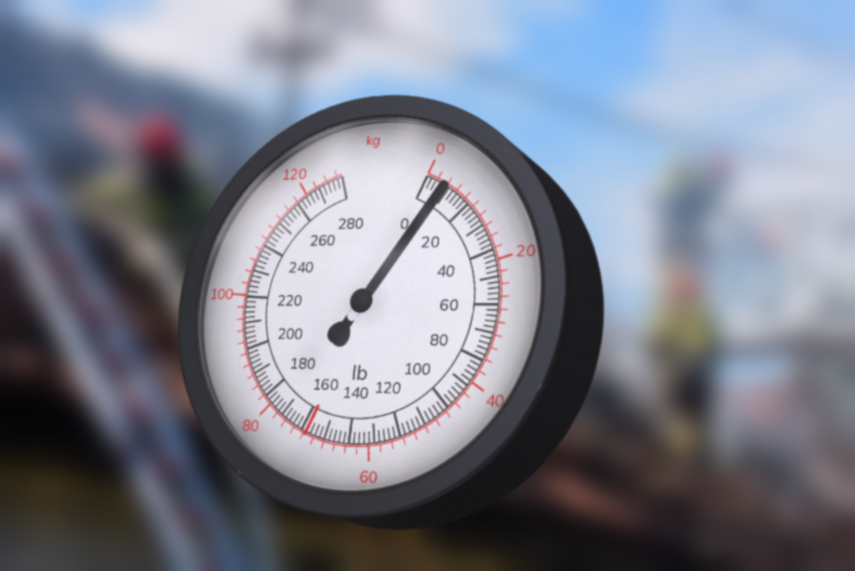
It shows 10
